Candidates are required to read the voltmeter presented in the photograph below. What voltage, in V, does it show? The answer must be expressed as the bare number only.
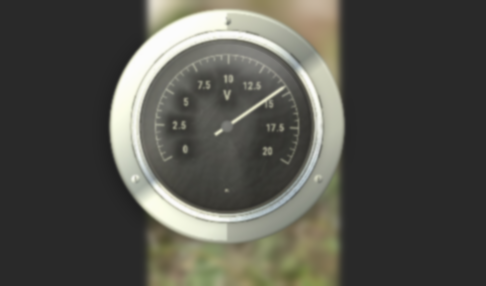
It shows 14.5
